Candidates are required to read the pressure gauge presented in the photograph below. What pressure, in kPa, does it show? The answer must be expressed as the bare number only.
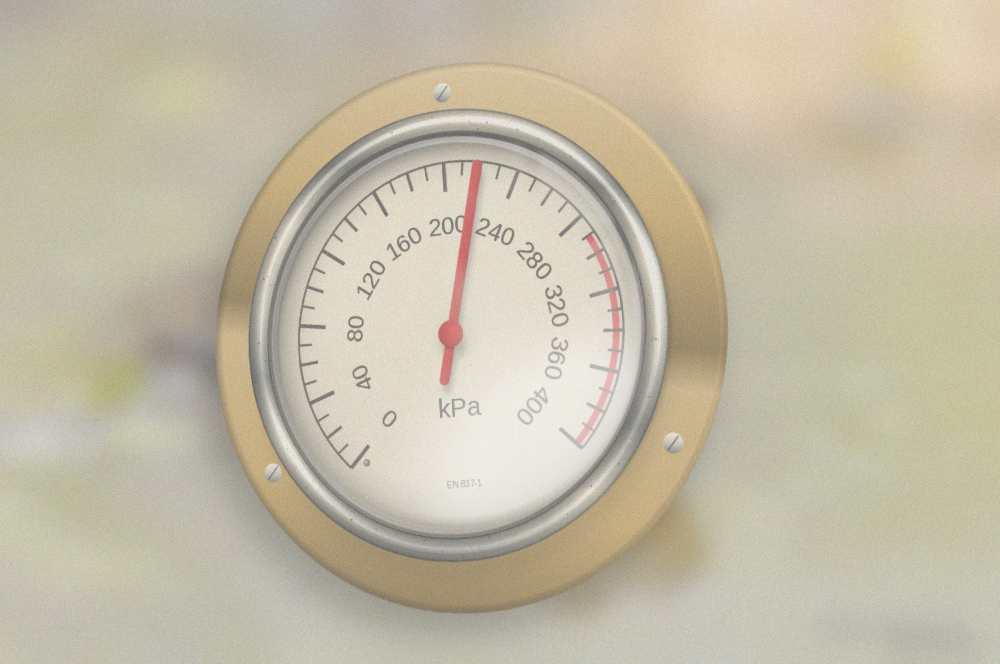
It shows 220
